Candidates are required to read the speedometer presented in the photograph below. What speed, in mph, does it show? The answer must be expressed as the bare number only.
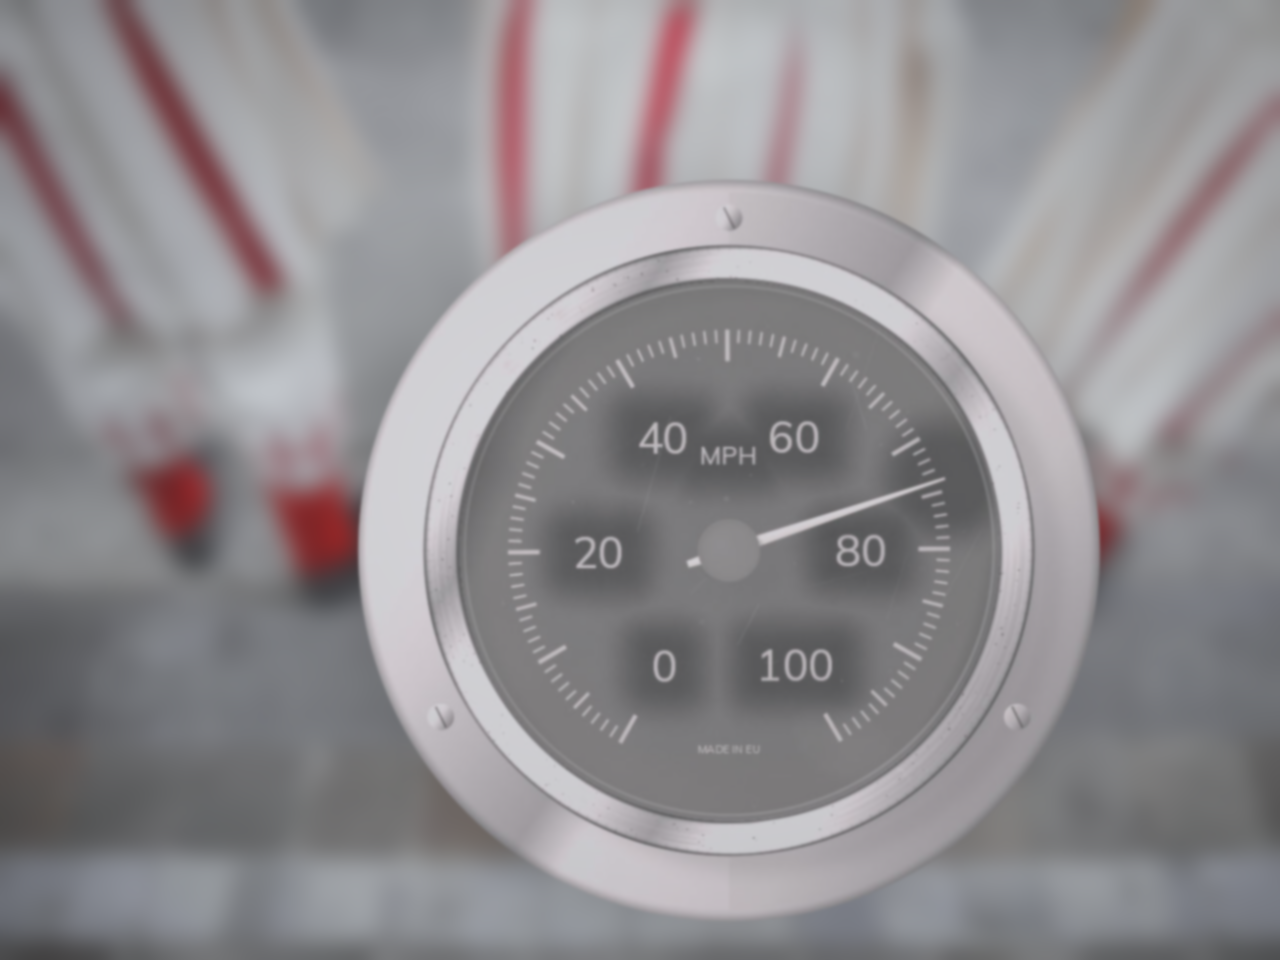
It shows 74
